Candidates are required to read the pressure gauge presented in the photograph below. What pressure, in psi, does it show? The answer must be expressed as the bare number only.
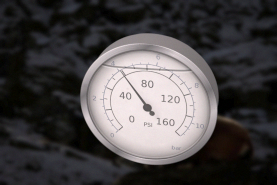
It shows 60
